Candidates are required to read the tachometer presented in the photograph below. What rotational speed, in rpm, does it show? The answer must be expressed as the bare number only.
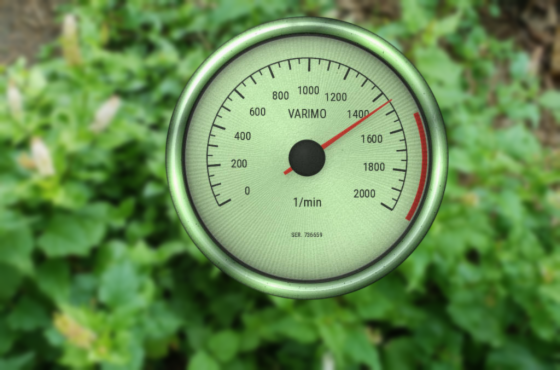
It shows 1450
